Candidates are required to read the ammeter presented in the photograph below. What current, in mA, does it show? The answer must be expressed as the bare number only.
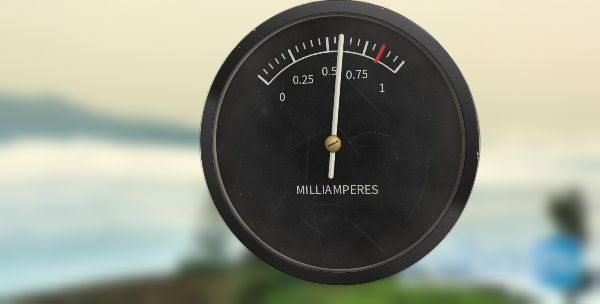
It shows 0.6
